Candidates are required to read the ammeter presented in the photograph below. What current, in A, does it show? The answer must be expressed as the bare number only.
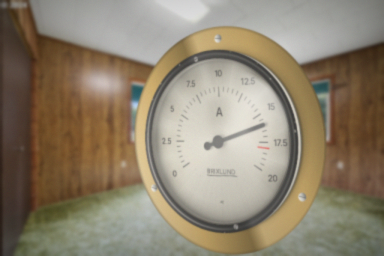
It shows 16
